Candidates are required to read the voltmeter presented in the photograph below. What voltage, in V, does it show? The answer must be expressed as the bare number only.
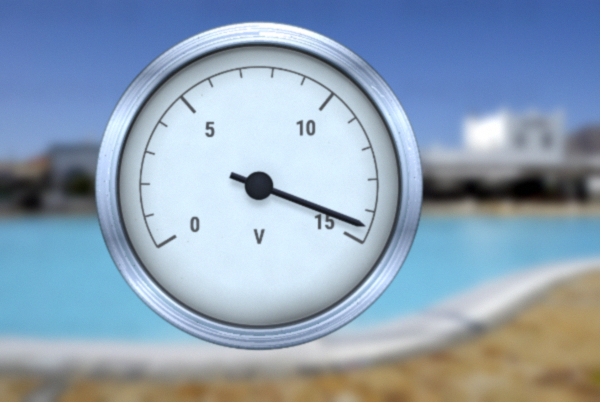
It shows 14.5
